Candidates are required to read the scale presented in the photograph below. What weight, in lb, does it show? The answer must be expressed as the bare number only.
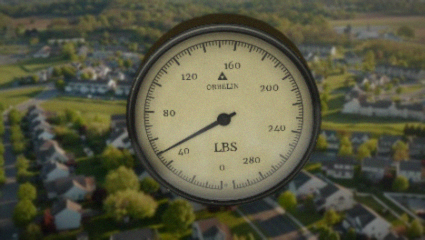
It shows 50
